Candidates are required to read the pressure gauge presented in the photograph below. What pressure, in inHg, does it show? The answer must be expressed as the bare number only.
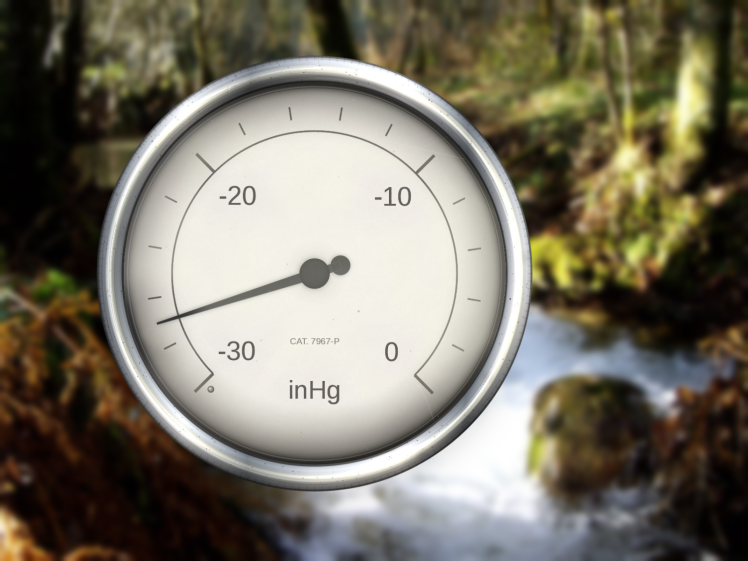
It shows -27
